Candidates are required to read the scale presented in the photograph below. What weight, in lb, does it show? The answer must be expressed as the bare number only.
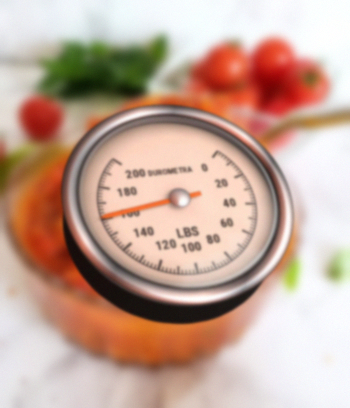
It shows 160
